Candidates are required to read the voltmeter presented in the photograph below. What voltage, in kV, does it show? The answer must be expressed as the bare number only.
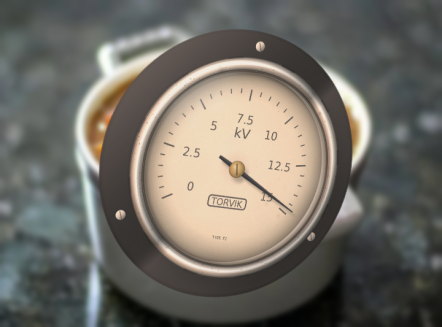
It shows 14.75
